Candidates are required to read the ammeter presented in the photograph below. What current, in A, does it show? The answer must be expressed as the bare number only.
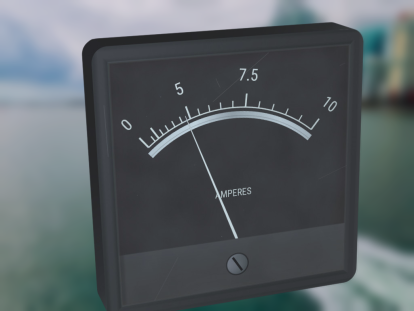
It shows 4.75
